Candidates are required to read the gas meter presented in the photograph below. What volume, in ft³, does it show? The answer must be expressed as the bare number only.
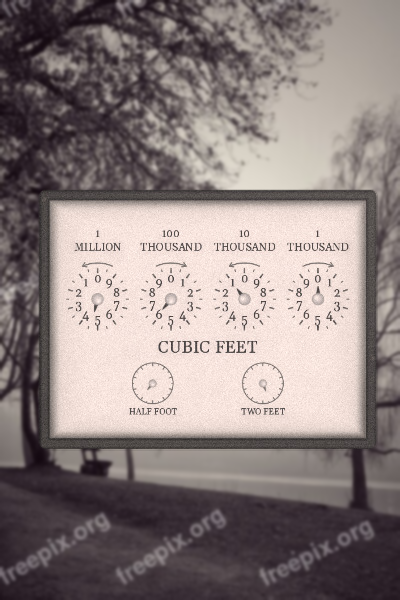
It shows 461000
